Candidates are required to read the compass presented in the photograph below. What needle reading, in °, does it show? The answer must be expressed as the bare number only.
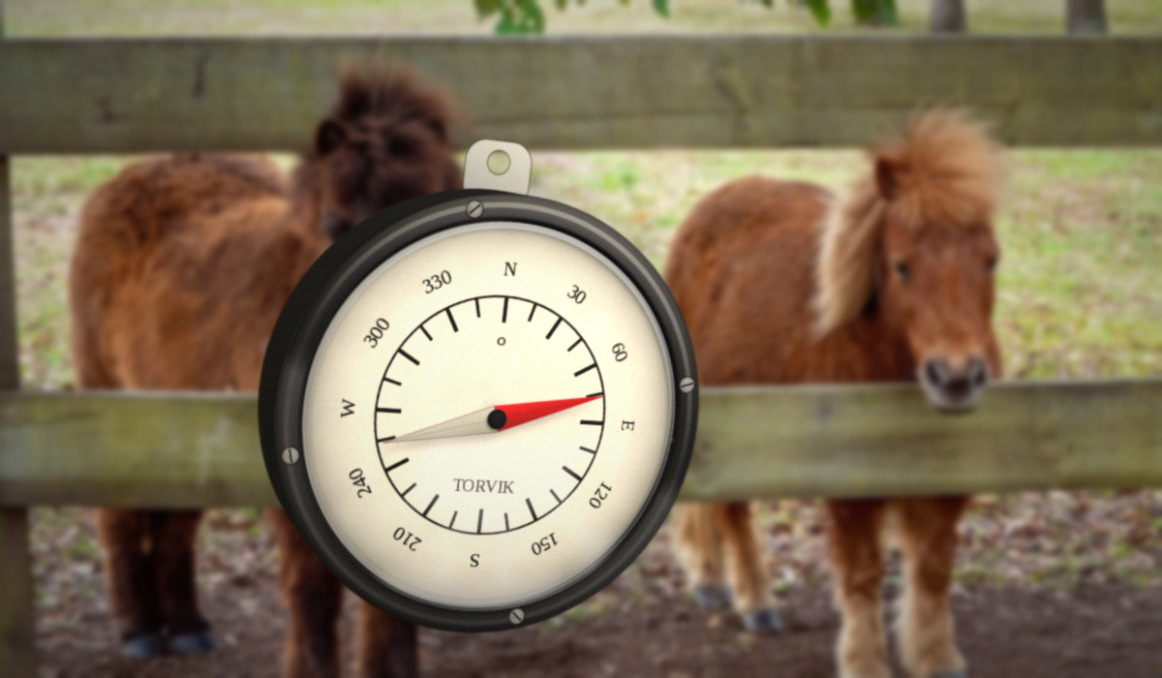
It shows 75
